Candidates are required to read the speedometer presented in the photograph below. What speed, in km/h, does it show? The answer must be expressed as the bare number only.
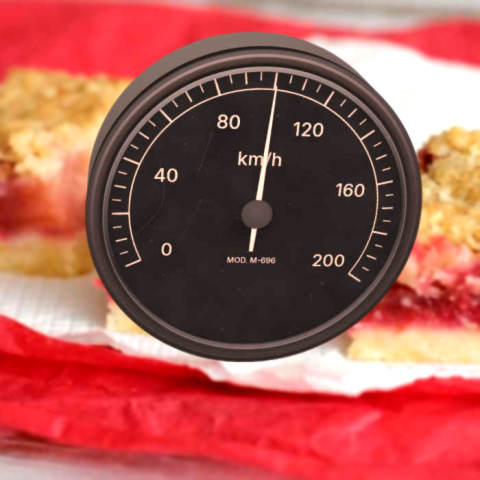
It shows 100
